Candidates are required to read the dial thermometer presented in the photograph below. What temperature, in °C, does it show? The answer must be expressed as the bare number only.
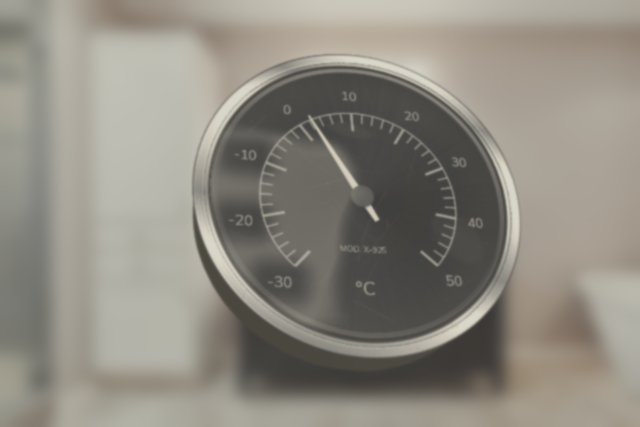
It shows 2
